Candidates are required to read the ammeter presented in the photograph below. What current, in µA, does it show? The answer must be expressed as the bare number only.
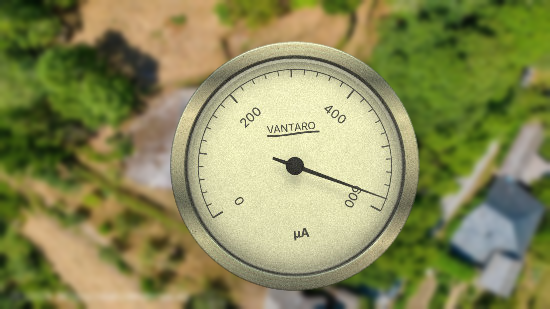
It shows 580
